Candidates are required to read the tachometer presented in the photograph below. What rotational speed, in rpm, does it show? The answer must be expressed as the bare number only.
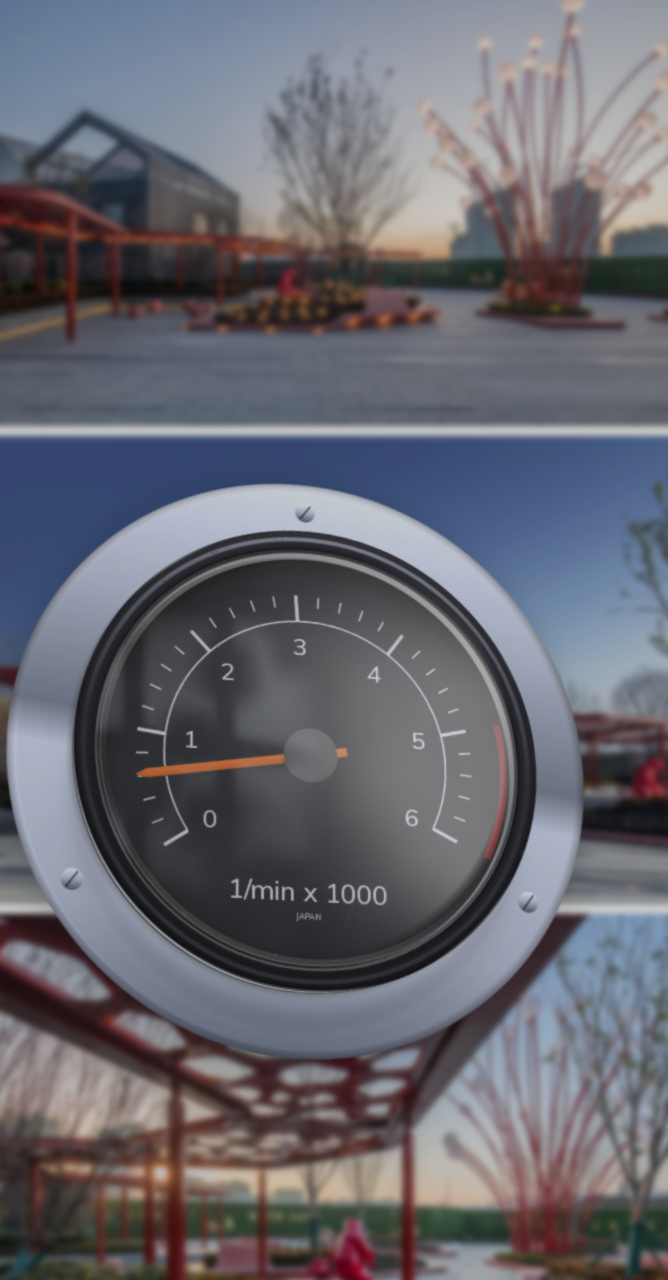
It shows 600
